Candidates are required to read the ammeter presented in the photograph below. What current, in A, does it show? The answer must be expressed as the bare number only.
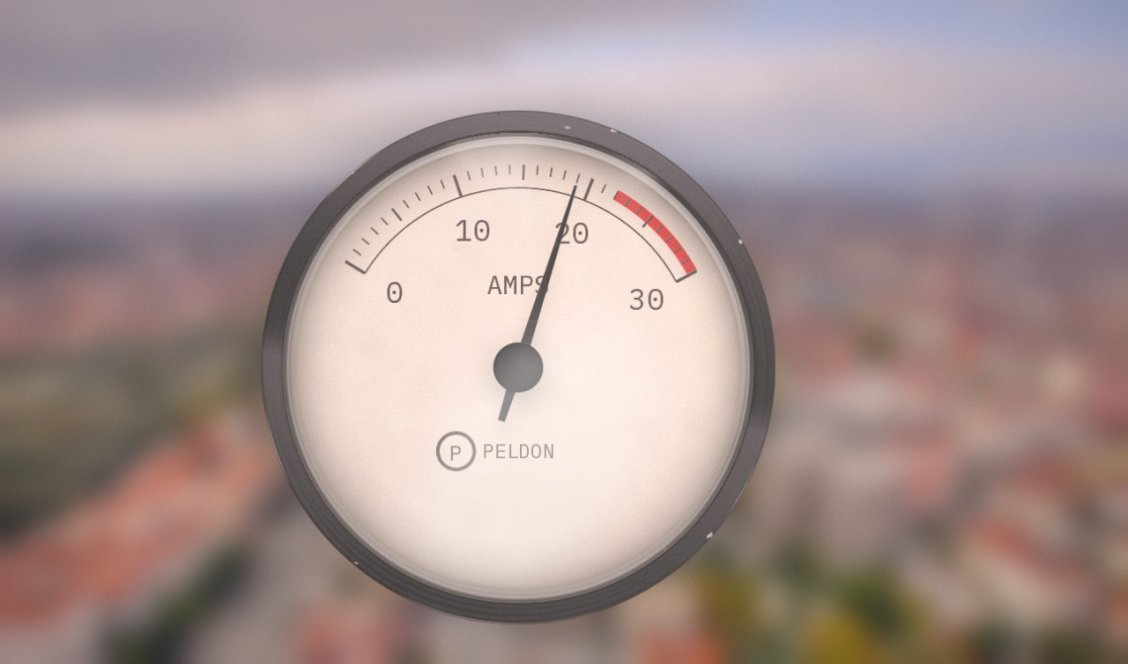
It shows 19
